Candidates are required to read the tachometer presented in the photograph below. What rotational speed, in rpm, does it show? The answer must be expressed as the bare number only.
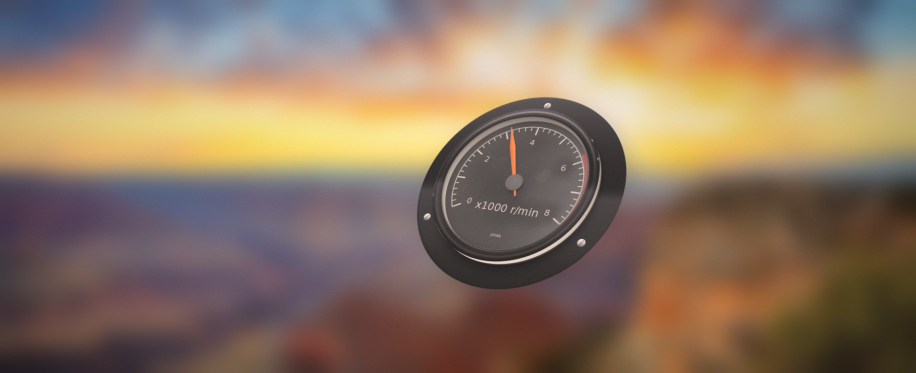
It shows 3200
